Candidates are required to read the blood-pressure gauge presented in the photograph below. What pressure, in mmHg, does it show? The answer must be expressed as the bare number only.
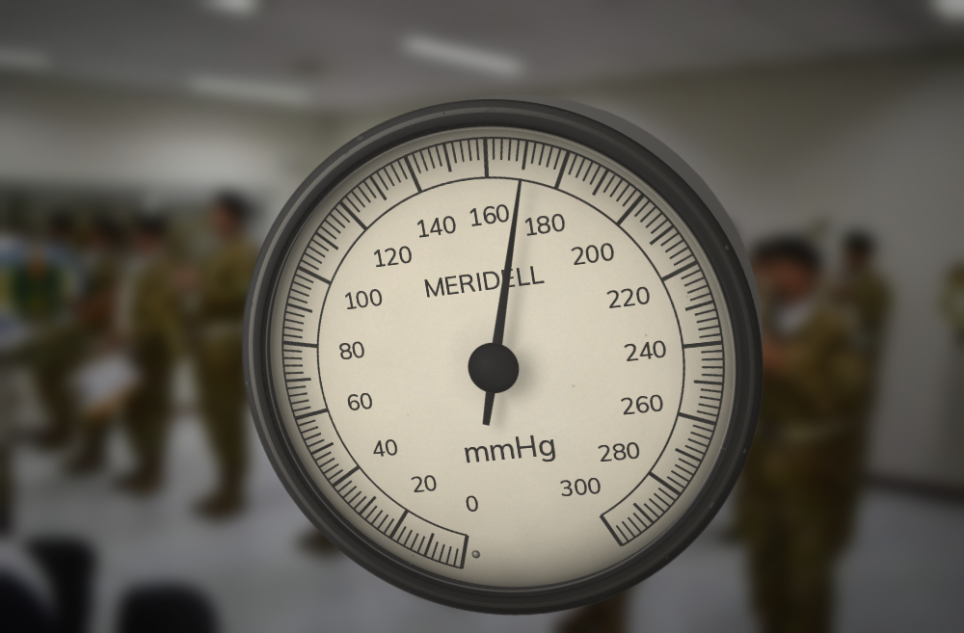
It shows 170
